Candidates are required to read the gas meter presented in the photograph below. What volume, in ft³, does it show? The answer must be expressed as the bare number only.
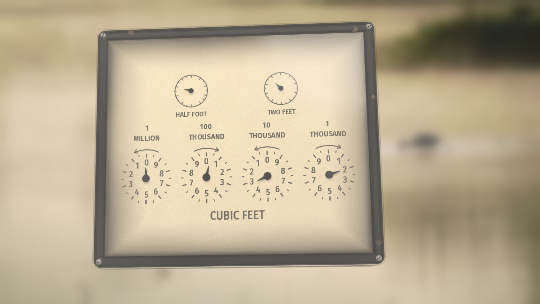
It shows 3200
